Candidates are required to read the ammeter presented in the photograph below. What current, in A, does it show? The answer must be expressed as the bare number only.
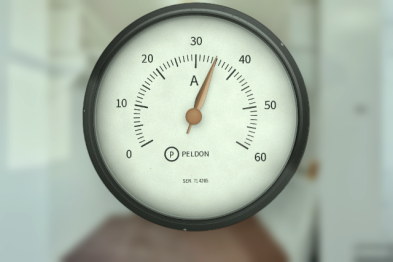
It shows 35
